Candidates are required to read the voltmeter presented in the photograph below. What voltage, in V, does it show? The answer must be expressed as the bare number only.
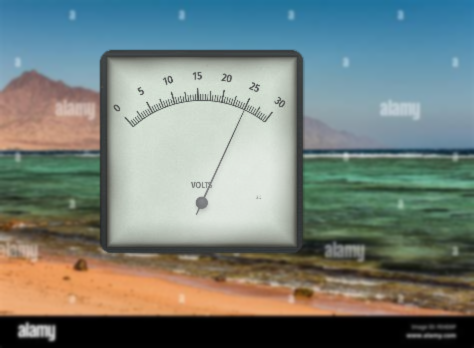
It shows 25
